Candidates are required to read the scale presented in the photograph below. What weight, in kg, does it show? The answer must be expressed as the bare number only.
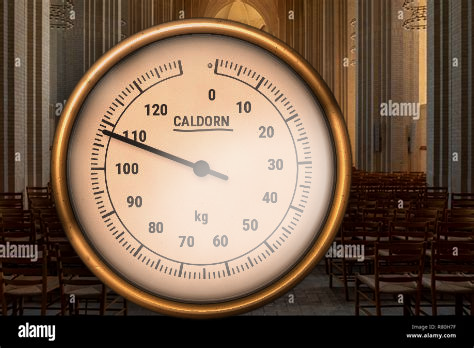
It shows 108
